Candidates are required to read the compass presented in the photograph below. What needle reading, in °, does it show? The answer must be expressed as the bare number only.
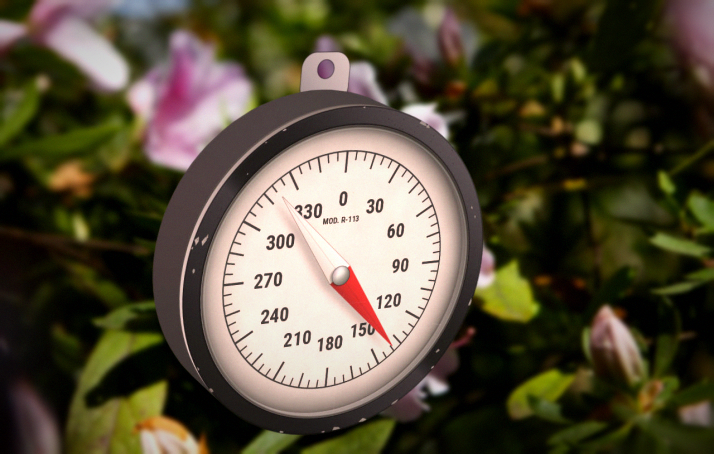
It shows 140
